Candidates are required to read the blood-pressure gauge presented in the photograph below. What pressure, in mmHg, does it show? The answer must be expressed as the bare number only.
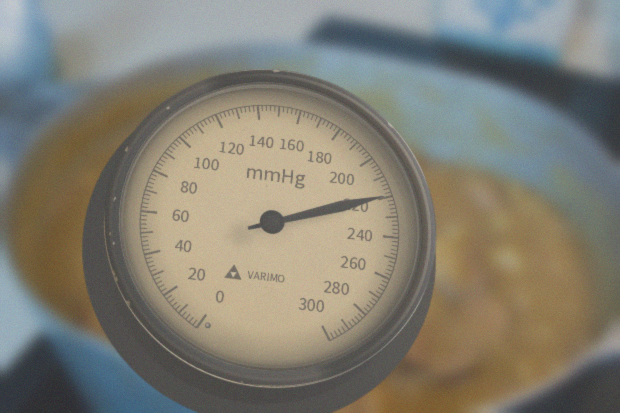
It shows 220
